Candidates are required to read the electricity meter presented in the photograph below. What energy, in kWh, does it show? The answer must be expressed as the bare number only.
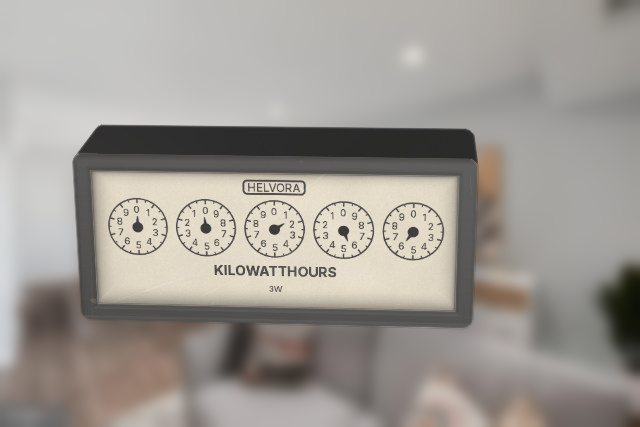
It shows 156
